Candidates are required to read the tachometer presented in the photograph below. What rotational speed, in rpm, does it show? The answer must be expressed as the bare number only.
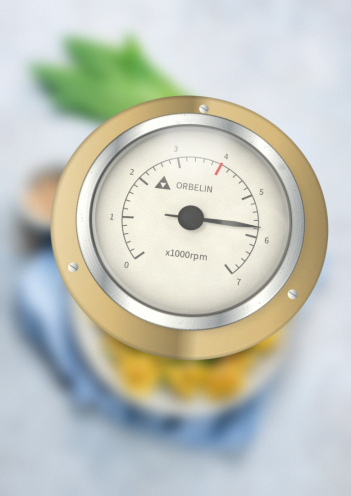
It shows 5800
